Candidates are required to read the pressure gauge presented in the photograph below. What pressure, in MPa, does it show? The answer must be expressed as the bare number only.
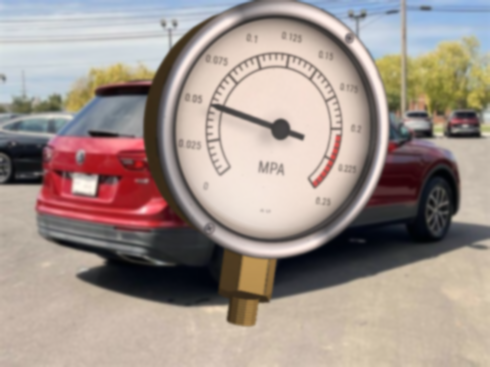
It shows 0.05
